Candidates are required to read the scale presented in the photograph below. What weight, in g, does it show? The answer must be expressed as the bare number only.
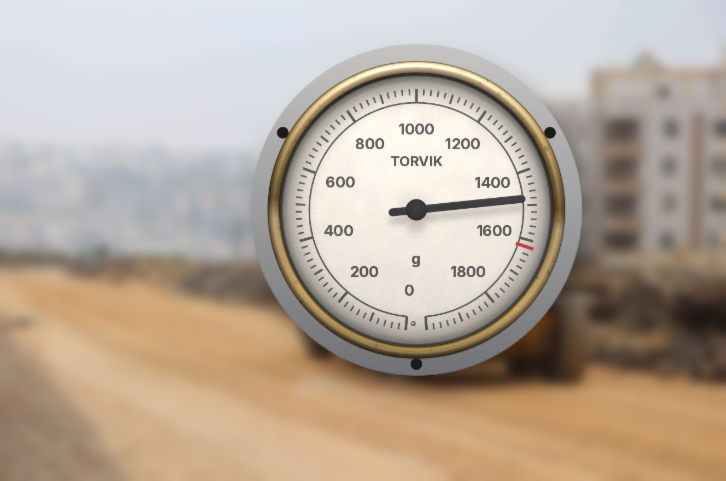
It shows 1480
